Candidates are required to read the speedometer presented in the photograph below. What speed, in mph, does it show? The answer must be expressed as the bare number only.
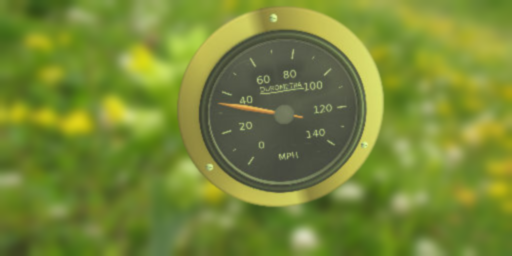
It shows 35
